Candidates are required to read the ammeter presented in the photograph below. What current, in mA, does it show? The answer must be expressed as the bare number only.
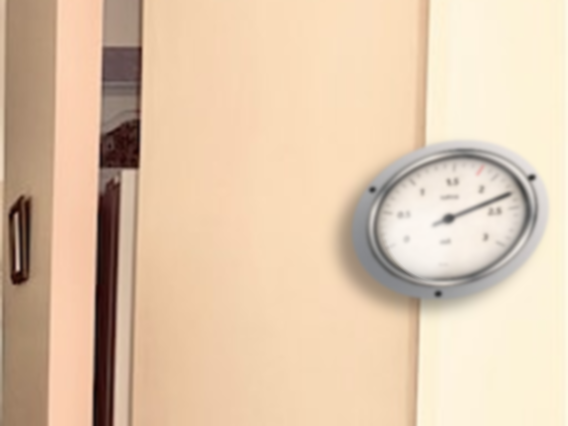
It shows 2.3
